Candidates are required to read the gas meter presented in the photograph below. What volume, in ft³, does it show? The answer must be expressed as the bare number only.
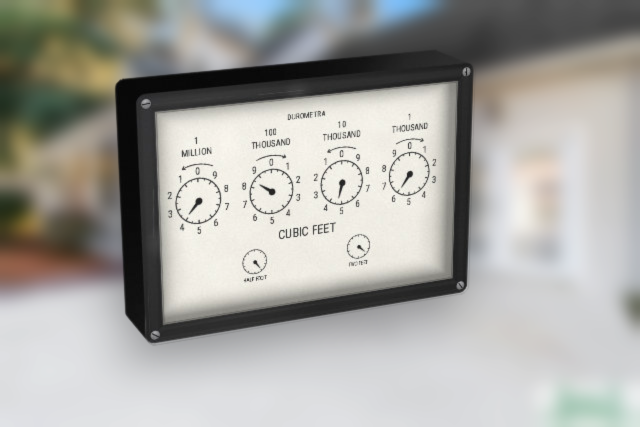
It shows 384600
